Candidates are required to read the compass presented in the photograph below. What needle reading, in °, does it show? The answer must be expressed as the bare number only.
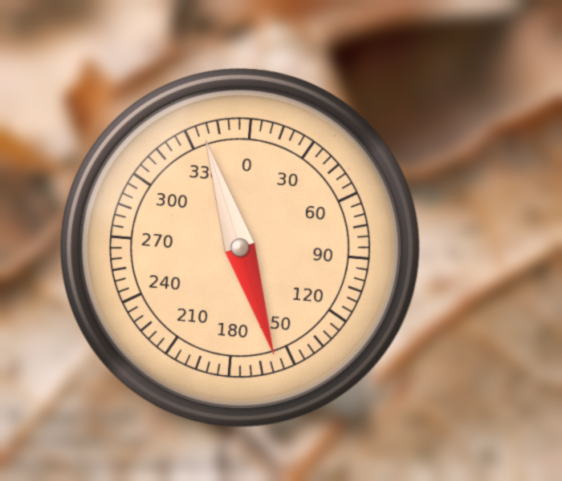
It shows 157.5
